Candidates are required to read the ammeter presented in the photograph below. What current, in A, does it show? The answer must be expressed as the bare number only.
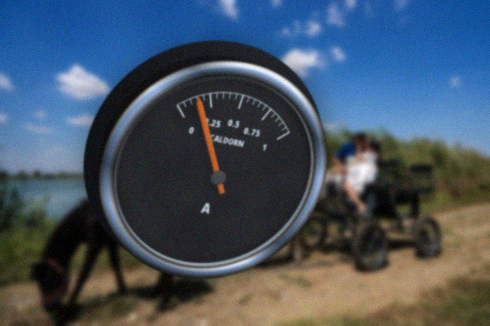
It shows 0.15
